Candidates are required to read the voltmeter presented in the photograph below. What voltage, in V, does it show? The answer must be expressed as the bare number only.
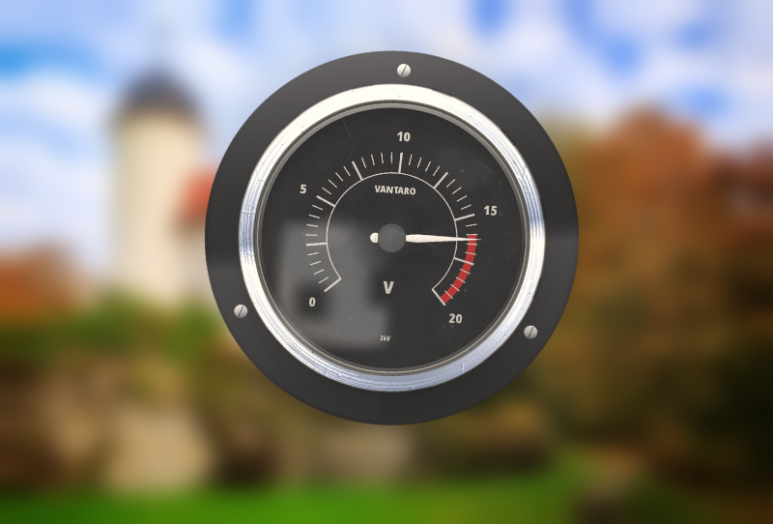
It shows 16.25
